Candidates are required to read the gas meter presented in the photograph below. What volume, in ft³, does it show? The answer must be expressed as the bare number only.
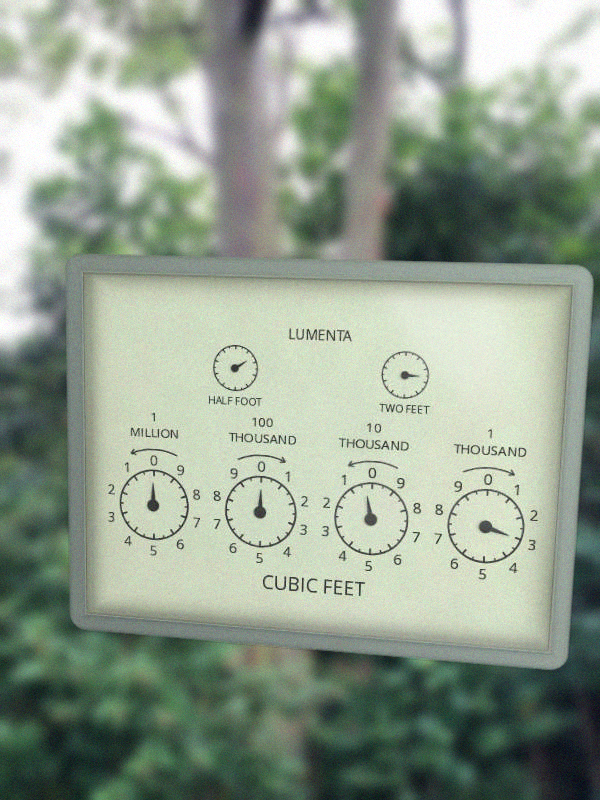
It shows 300
